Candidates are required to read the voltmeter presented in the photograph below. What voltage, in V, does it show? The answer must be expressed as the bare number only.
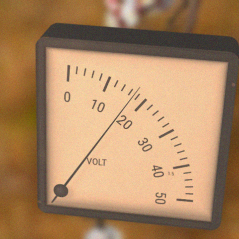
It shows 17
